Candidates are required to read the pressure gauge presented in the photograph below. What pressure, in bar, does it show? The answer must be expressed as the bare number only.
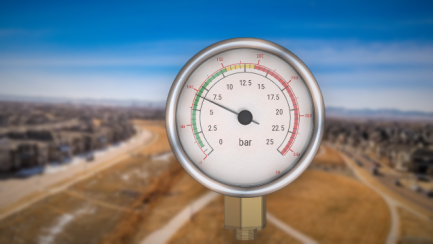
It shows 6.5
